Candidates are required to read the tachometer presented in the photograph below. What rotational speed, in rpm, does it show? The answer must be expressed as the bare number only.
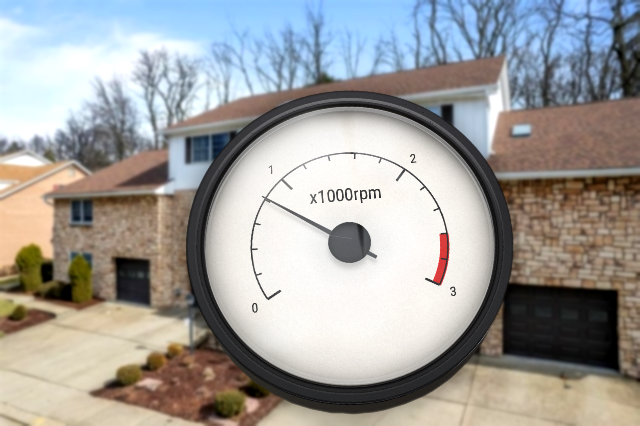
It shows 800
